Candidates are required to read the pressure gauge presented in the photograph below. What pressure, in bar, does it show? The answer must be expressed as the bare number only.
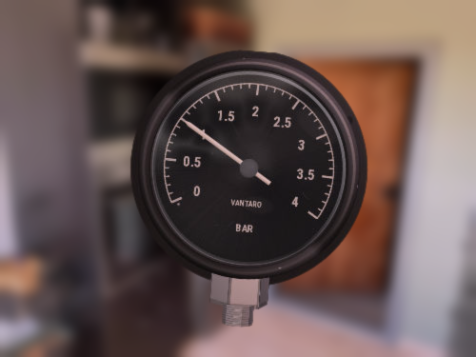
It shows 1
